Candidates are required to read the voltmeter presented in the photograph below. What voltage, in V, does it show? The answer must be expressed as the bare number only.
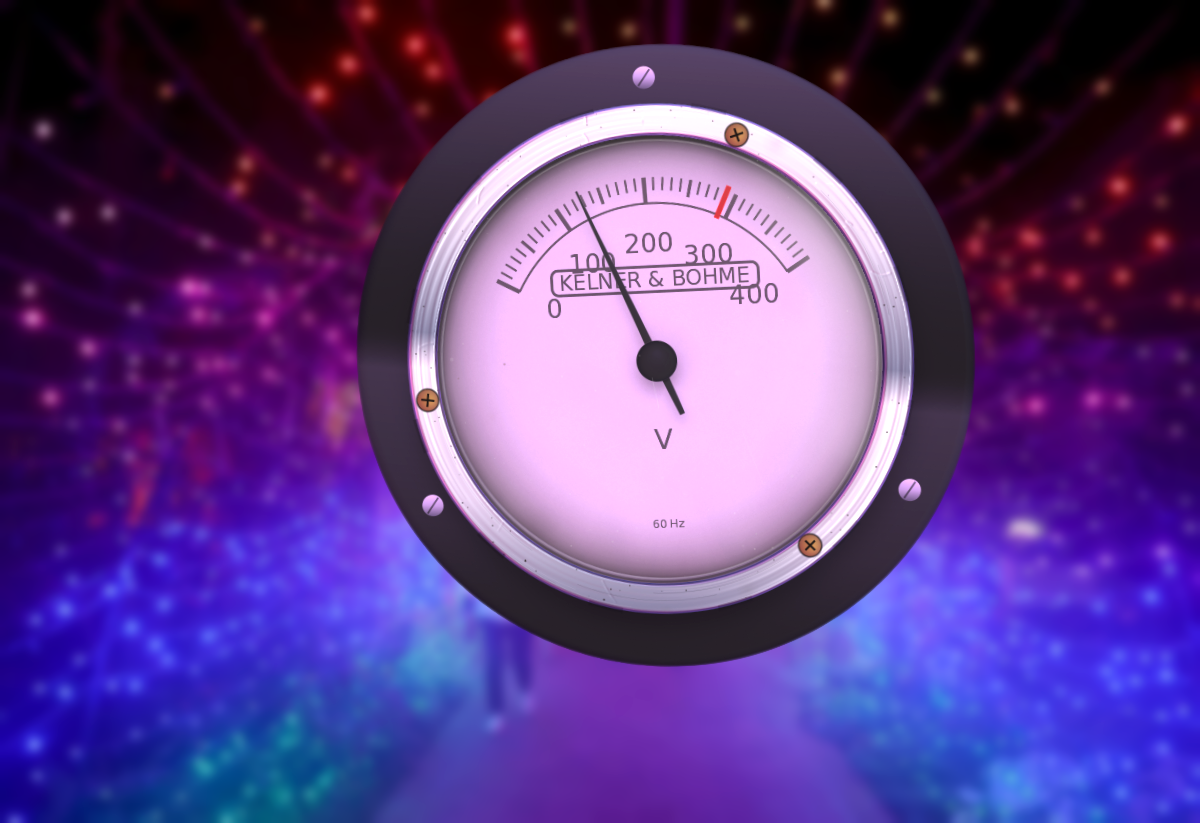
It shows 130
